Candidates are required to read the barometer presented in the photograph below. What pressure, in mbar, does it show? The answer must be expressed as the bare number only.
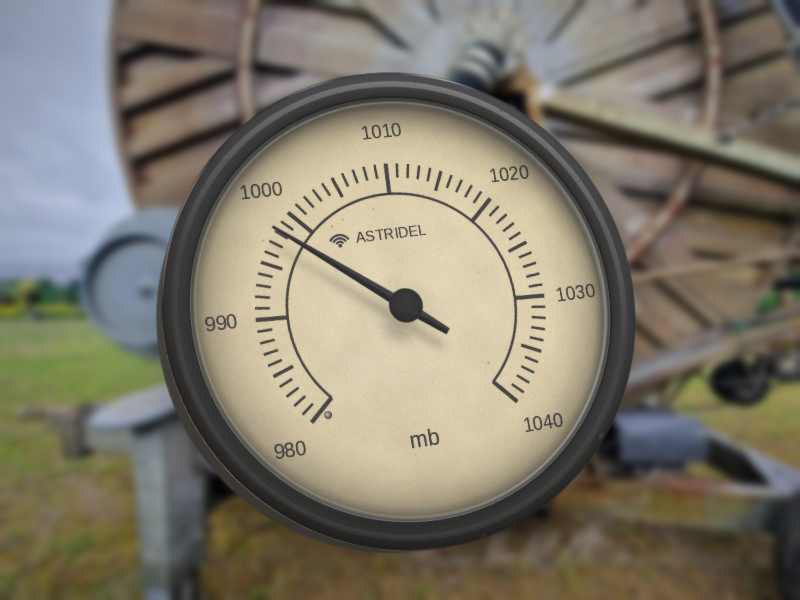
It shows 998
